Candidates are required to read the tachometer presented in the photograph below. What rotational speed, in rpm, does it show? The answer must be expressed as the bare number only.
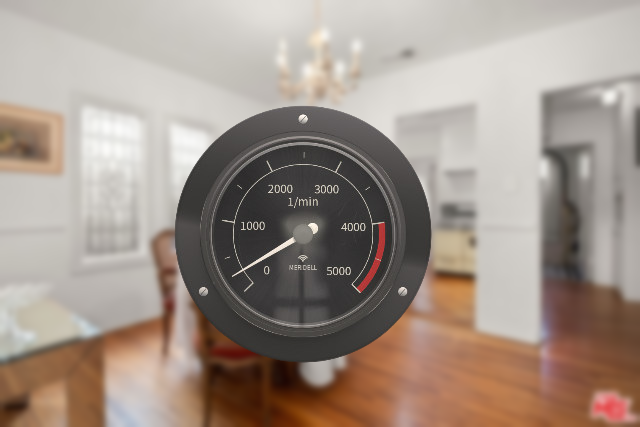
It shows 250
